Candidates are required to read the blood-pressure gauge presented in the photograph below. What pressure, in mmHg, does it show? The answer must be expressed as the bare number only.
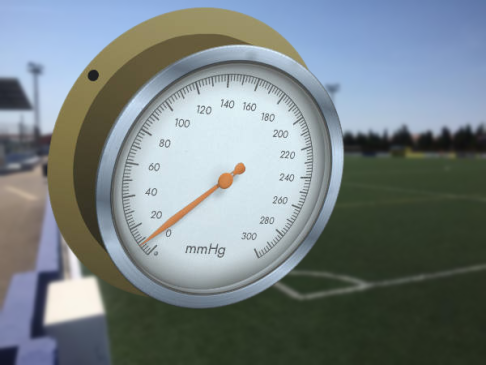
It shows 10
